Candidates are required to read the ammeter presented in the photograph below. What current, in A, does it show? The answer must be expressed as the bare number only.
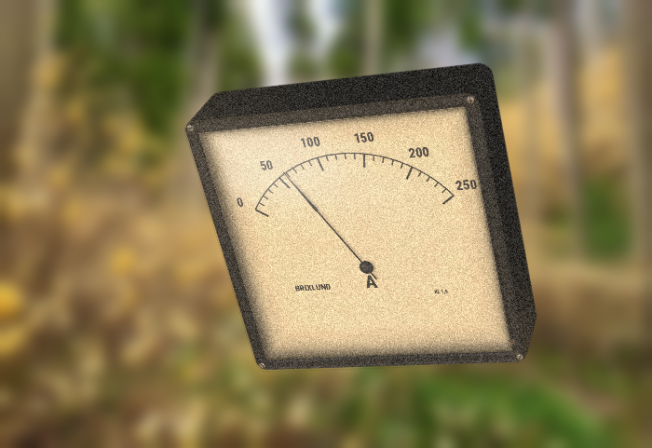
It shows 60
